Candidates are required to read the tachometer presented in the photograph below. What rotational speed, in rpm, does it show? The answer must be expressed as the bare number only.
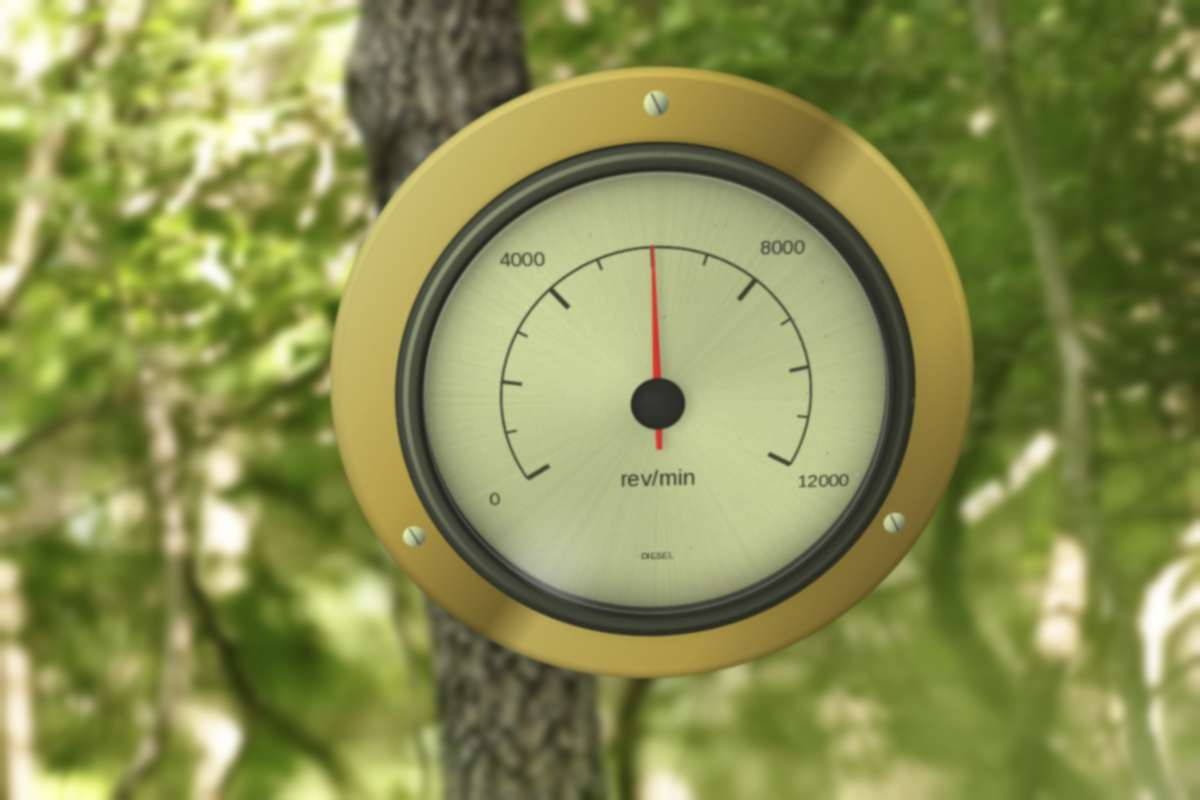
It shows 6000
